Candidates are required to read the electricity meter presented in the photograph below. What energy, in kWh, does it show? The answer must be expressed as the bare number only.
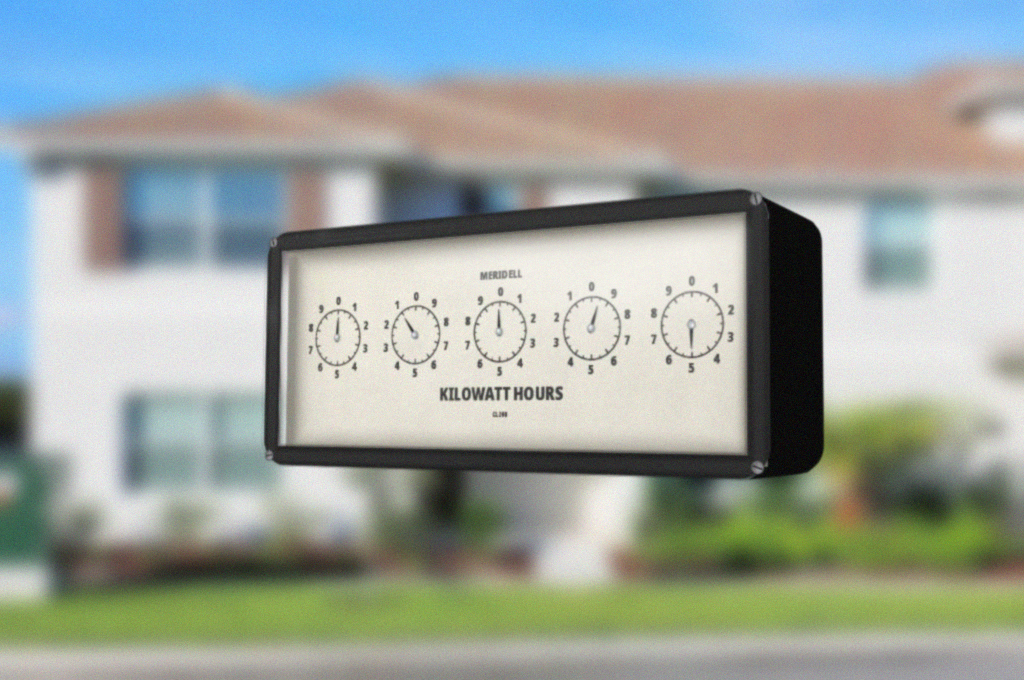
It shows 995
